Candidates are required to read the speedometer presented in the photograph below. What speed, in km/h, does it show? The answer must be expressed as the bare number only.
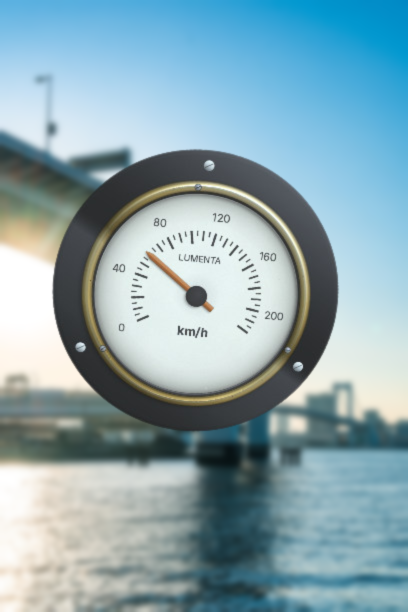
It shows 60
